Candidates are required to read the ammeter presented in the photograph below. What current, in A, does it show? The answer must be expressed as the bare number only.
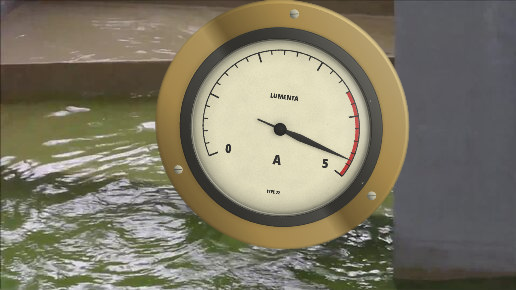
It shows 4.7
